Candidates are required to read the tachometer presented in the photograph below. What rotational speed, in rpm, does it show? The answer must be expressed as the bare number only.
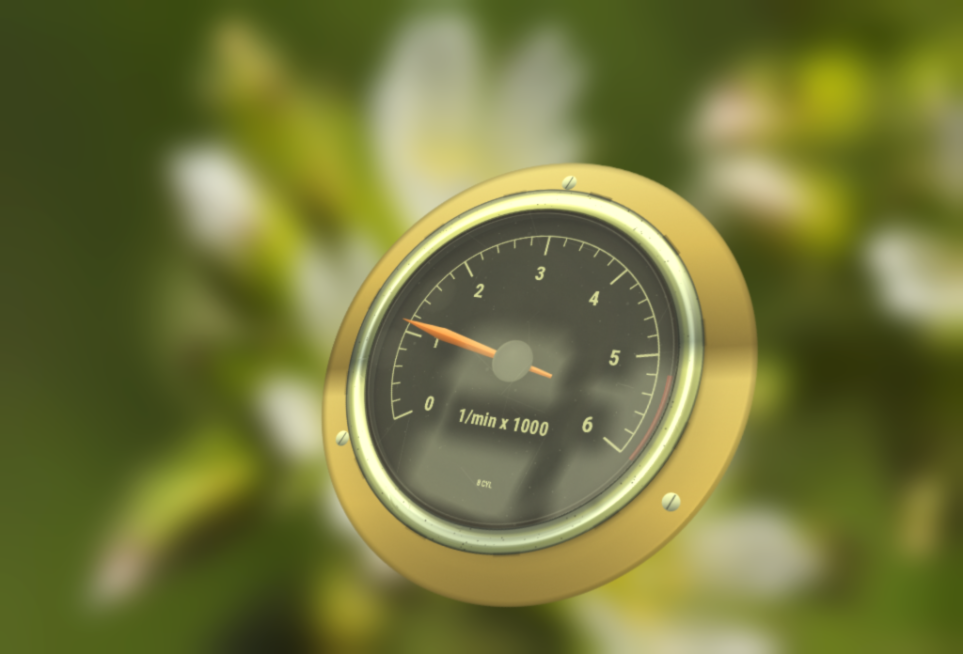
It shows 1100
